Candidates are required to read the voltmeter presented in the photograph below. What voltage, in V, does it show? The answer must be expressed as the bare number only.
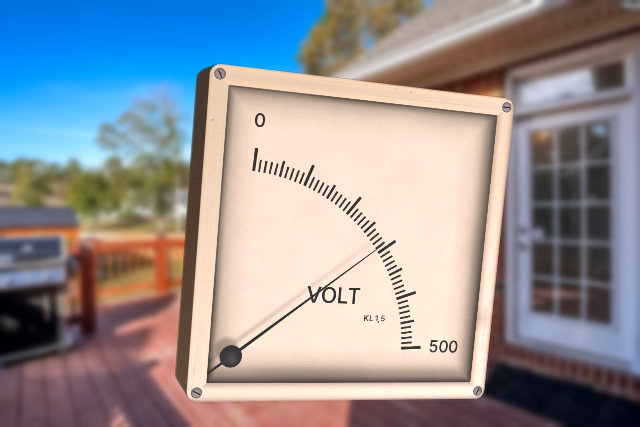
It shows 290
